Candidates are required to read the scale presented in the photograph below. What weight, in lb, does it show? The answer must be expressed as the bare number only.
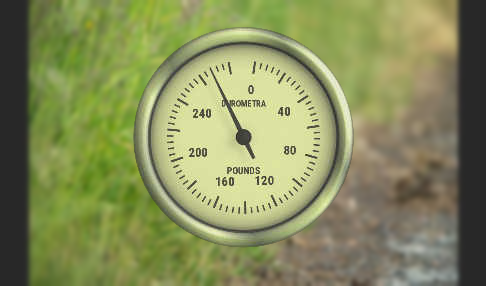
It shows 268
